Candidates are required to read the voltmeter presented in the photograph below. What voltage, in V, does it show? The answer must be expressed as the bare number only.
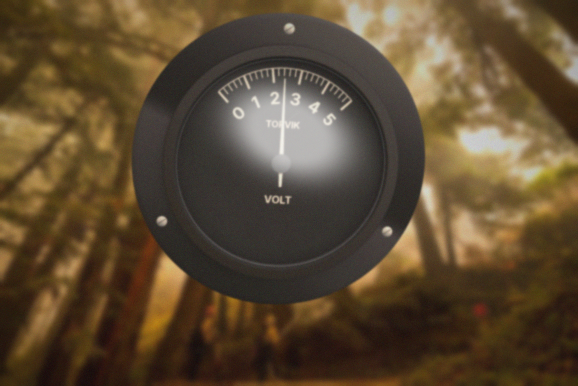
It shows 2.4
